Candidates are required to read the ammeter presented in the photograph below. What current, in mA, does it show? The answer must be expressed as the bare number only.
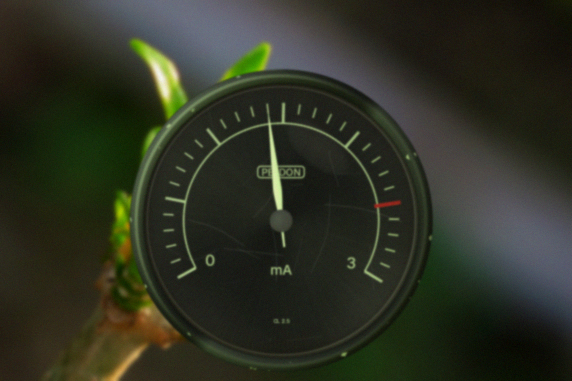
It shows 1.4
